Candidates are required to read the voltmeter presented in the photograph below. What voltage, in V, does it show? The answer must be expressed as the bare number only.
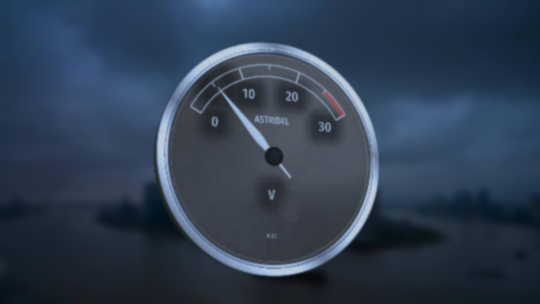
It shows 5
